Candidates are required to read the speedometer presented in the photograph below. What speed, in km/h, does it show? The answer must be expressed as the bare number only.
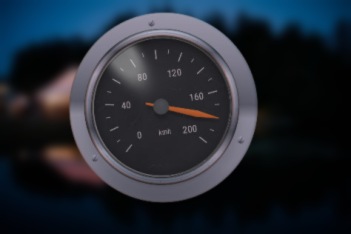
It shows 180
